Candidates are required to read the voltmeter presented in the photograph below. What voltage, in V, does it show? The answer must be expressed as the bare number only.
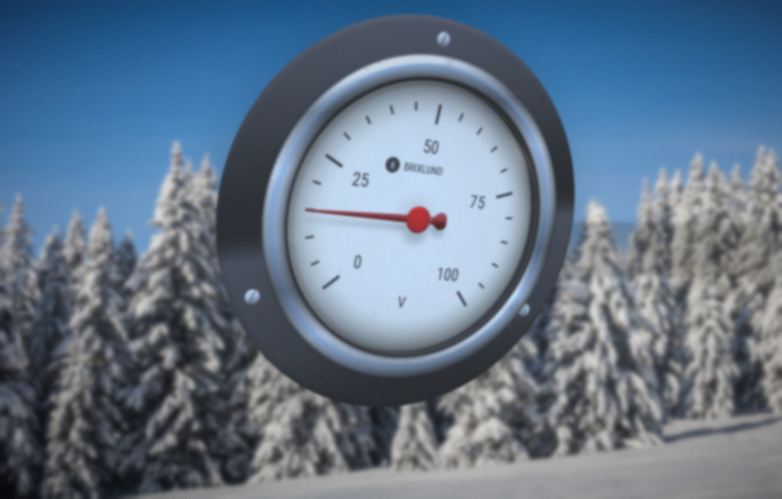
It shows 15
